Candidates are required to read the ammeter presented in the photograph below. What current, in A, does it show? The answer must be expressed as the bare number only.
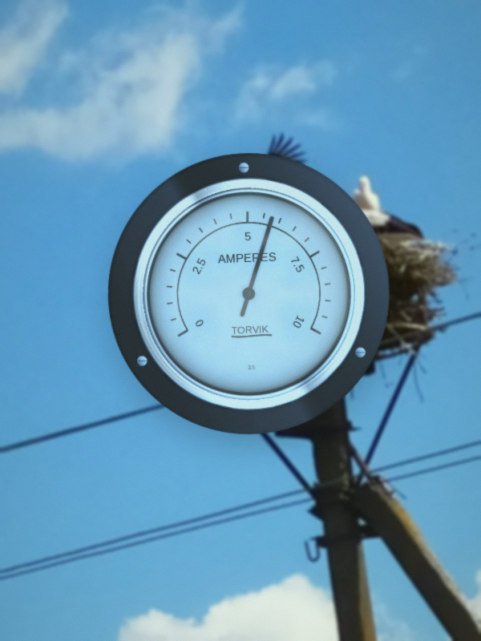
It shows 5.75
